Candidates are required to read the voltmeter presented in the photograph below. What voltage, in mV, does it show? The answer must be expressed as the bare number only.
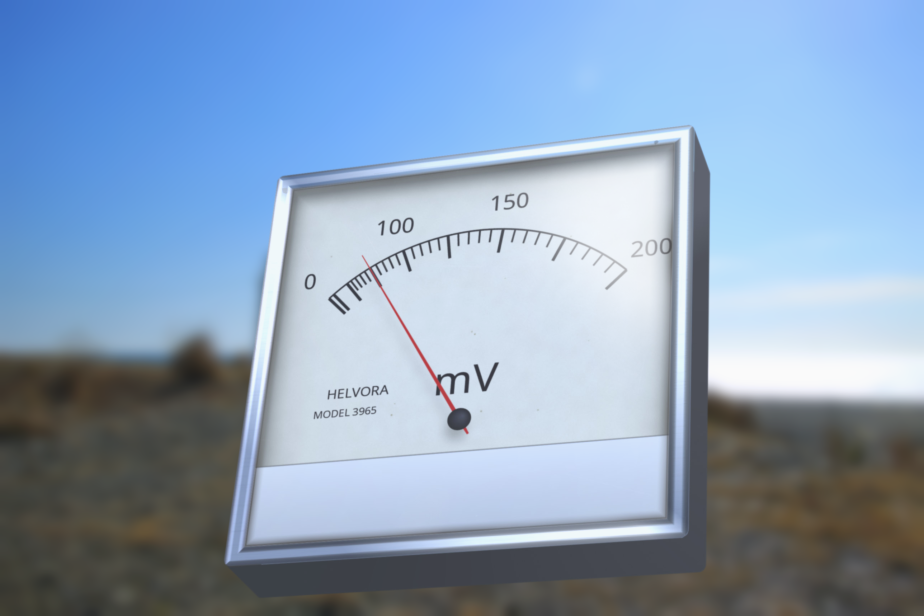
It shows 75
